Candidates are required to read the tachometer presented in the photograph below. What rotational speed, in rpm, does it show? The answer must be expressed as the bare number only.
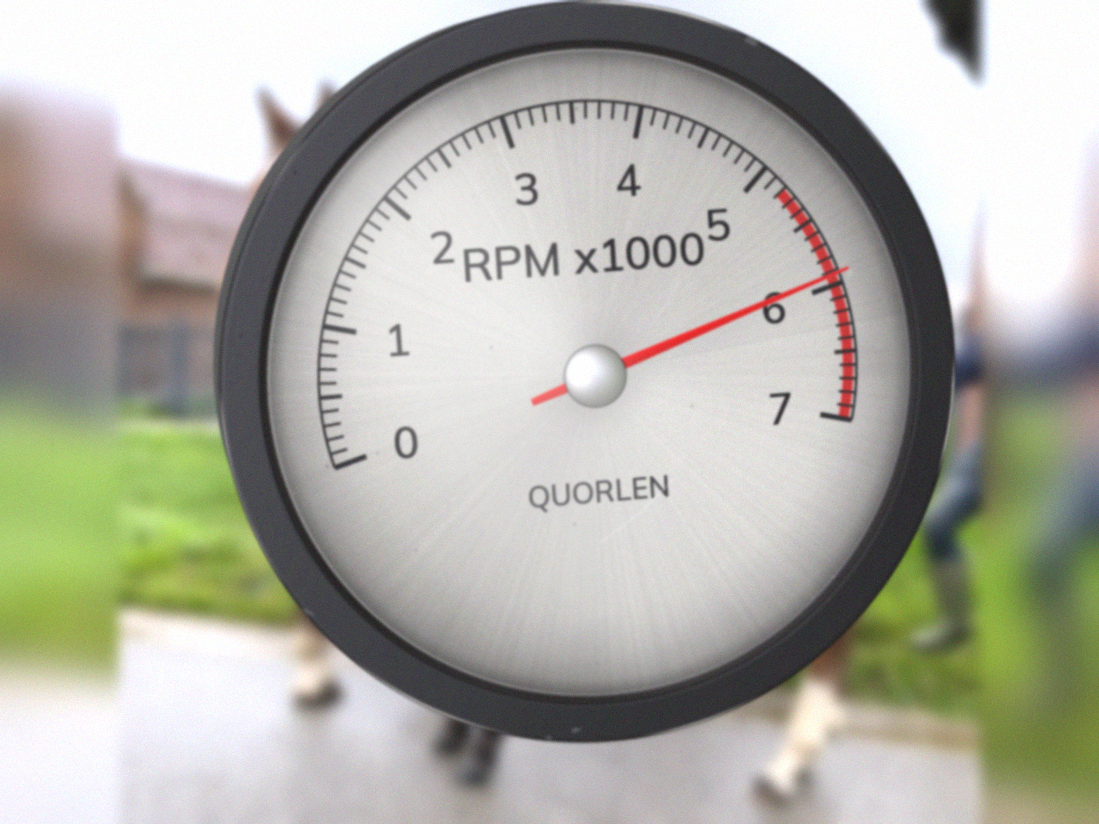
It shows 5900
